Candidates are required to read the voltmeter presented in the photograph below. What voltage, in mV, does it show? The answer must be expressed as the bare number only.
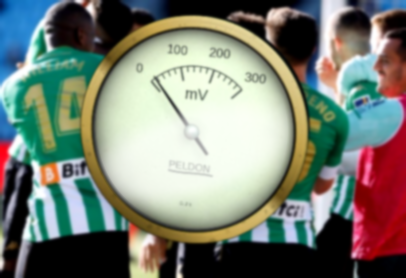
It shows 20
